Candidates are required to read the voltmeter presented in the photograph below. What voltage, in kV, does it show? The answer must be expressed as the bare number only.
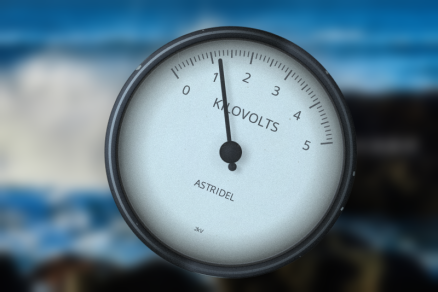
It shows 1.2
